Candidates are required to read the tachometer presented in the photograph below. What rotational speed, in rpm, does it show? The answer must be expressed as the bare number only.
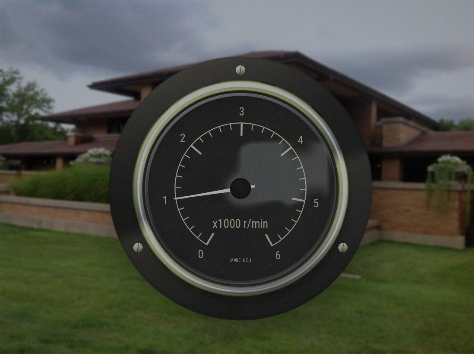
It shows 1000
